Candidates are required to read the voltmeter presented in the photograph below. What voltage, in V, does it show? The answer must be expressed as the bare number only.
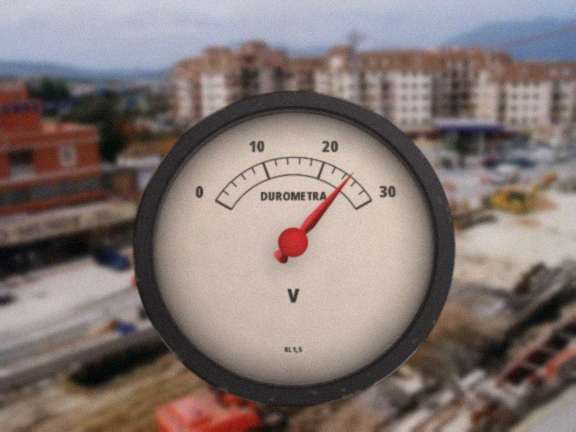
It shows 25
